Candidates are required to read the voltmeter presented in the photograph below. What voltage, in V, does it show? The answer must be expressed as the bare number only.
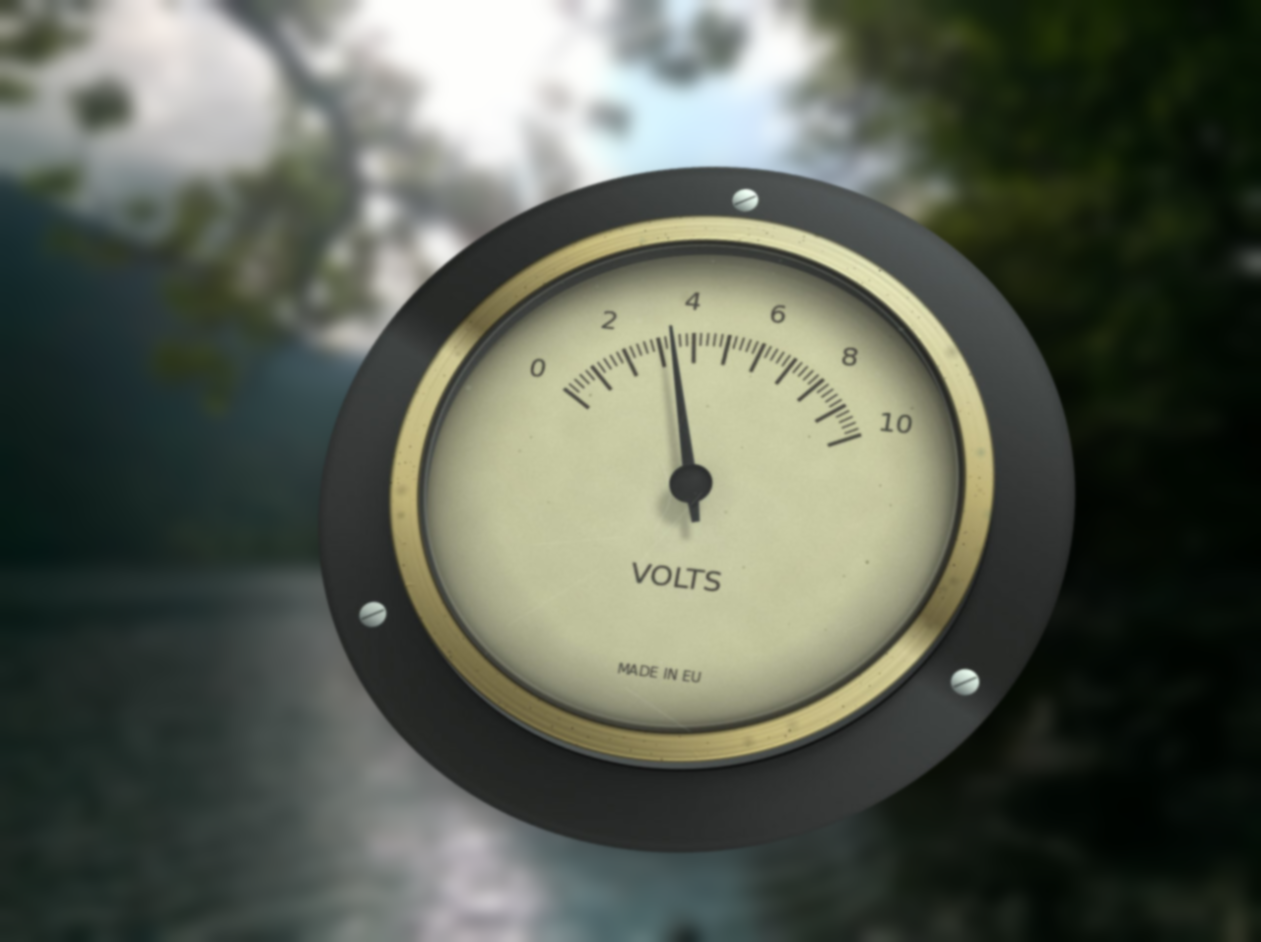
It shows 3.4
